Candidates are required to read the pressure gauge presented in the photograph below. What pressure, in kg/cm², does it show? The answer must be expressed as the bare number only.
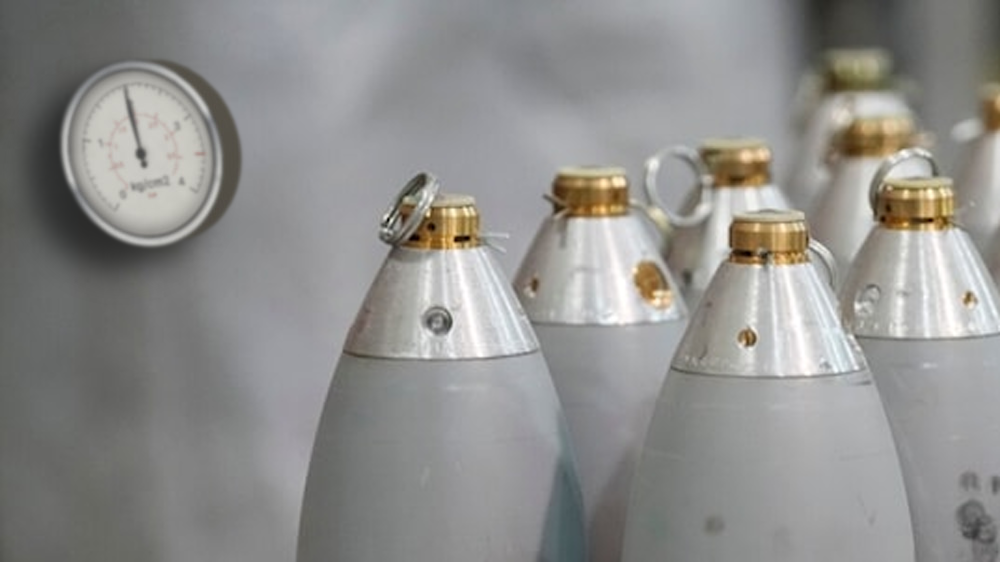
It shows 2
